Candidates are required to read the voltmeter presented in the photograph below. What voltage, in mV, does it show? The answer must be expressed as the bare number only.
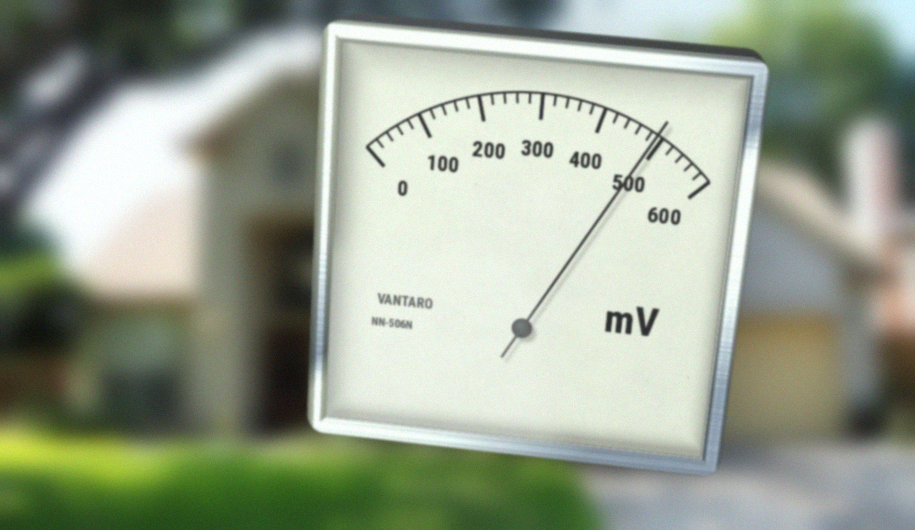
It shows 490
